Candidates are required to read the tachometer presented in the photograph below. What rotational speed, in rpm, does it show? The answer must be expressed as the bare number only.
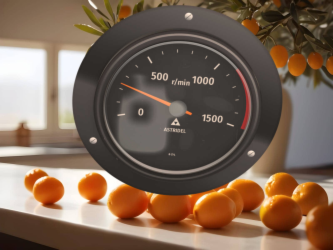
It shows 250
